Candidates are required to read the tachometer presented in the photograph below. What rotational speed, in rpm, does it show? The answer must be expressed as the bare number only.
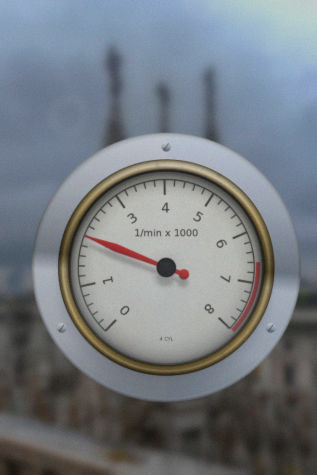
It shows 2000
